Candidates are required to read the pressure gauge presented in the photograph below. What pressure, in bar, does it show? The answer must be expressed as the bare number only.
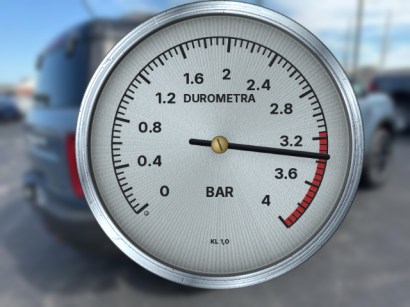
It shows 3.35
